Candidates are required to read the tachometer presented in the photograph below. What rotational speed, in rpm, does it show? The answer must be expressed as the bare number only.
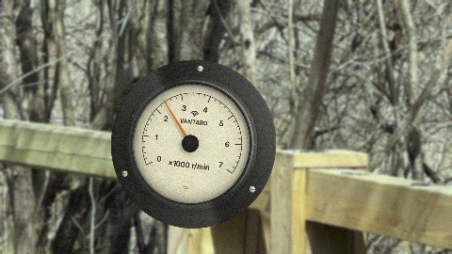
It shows 2400
